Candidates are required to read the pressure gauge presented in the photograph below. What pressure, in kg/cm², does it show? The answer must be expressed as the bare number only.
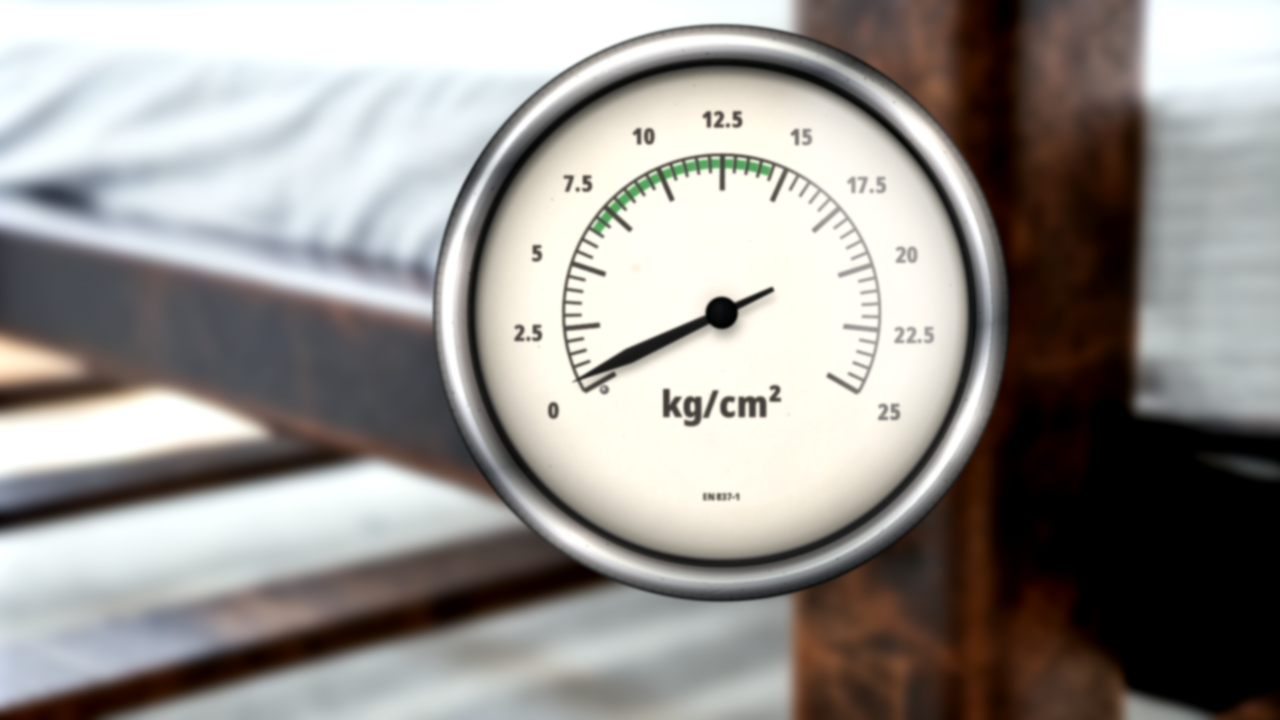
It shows 0.5
